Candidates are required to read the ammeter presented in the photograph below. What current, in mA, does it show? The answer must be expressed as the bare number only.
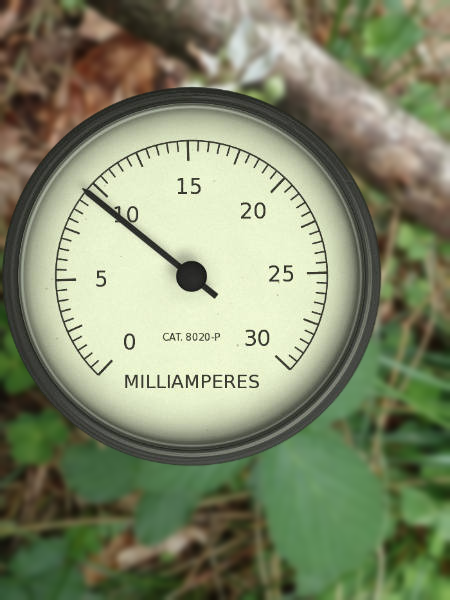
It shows 9.5
